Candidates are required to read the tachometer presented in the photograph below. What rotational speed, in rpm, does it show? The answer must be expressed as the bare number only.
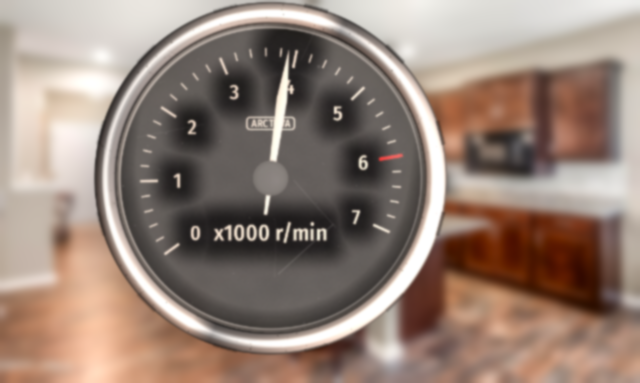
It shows 3900
